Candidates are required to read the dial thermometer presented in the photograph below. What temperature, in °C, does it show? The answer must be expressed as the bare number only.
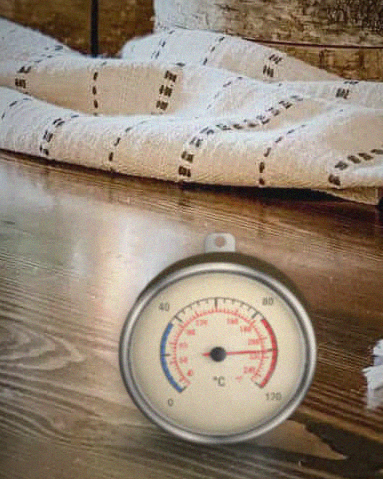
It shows 100
